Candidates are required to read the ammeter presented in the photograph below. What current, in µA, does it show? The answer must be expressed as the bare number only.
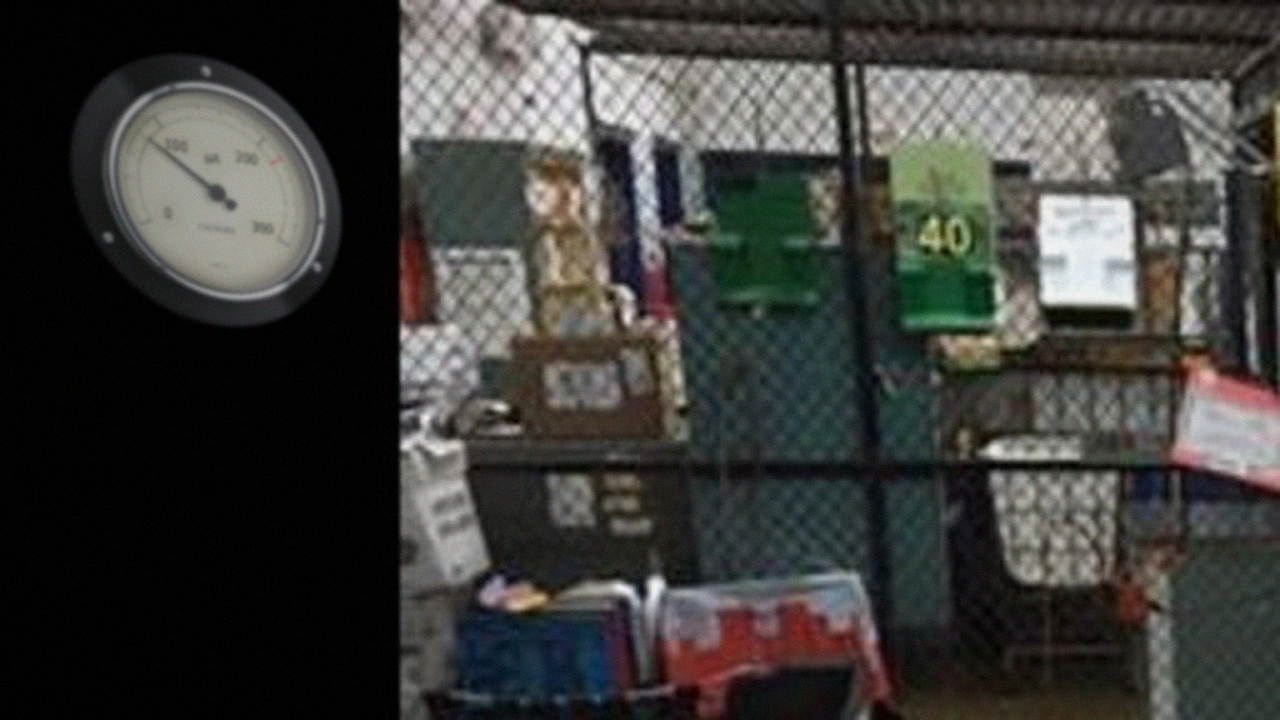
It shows 80
